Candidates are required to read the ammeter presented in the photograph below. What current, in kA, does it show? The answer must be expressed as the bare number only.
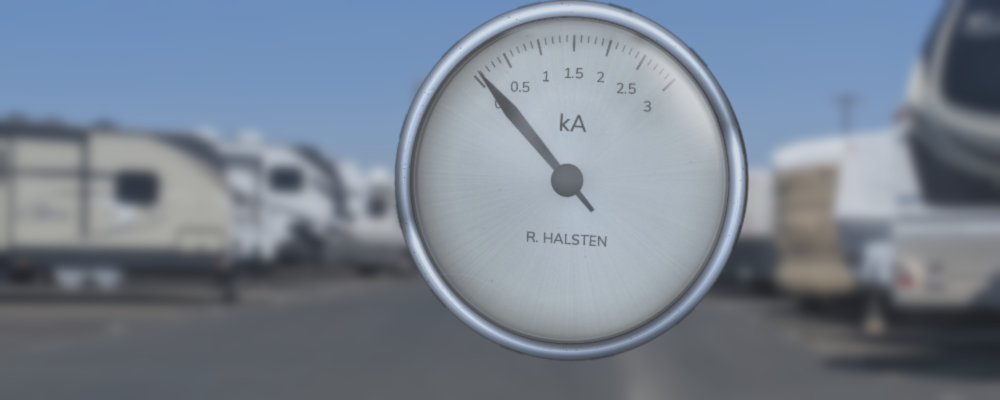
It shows 0.1
